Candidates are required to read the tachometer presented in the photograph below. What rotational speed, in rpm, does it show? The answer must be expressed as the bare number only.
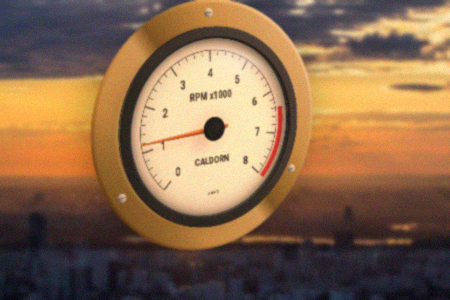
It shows 1200
